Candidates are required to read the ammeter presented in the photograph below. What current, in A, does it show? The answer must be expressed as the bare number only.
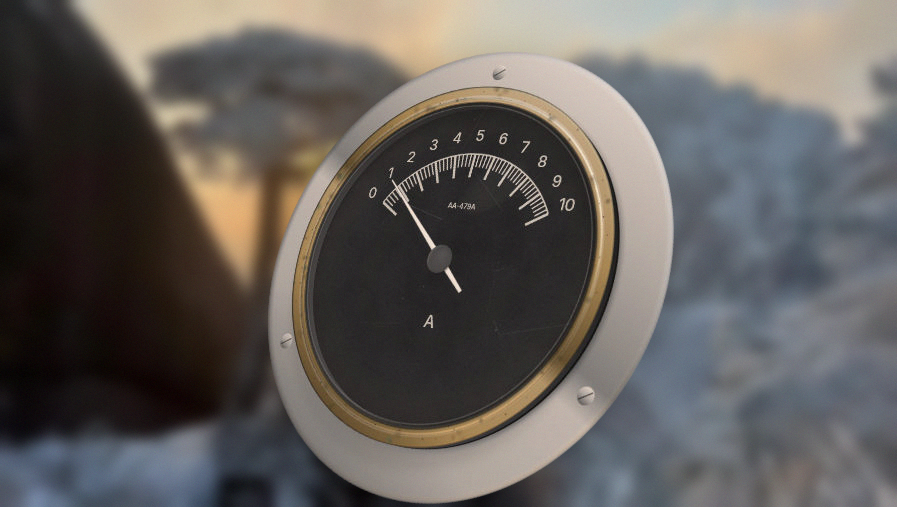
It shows 1
